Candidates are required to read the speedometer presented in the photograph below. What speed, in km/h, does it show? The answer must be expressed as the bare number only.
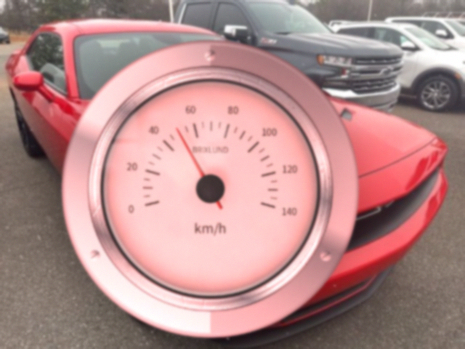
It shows 50
